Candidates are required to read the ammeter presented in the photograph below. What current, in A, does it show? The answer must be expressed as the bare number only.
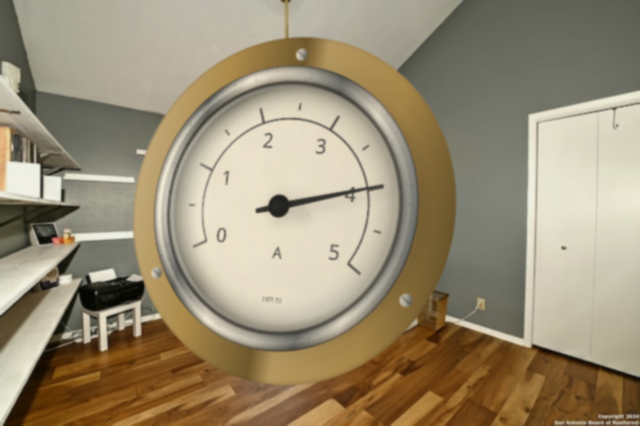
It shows 4
